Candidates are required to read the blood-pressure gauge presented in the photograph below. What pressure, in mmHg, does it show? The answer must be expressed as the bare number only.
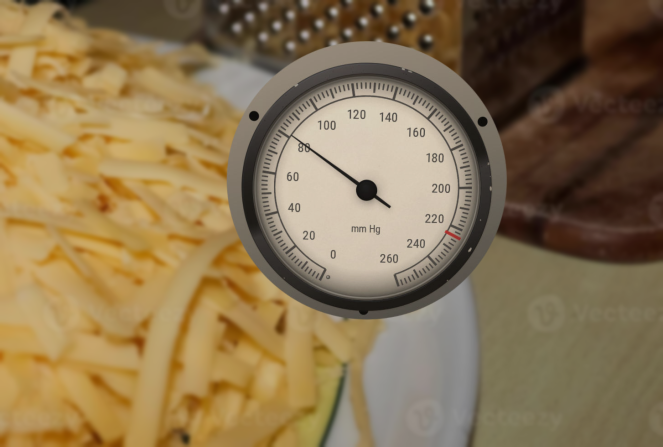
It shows 82
